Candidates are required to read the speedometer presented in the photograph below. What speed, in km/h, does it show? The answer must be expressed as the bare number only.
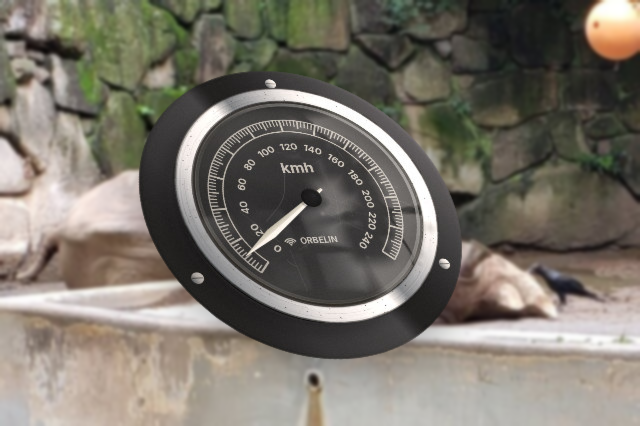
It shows 10
